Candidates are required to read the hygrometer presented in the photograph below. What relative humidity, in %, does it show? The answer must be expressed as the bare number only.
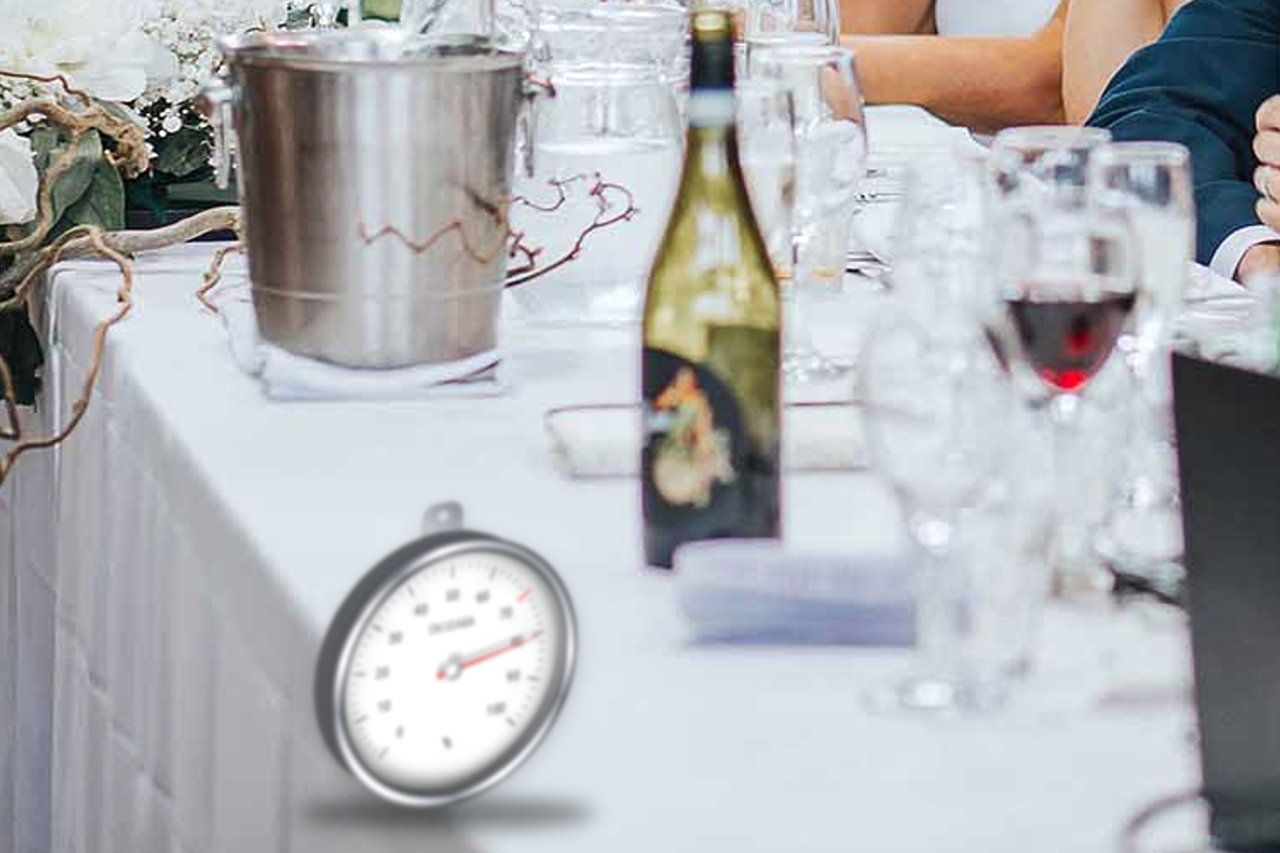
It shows 80
